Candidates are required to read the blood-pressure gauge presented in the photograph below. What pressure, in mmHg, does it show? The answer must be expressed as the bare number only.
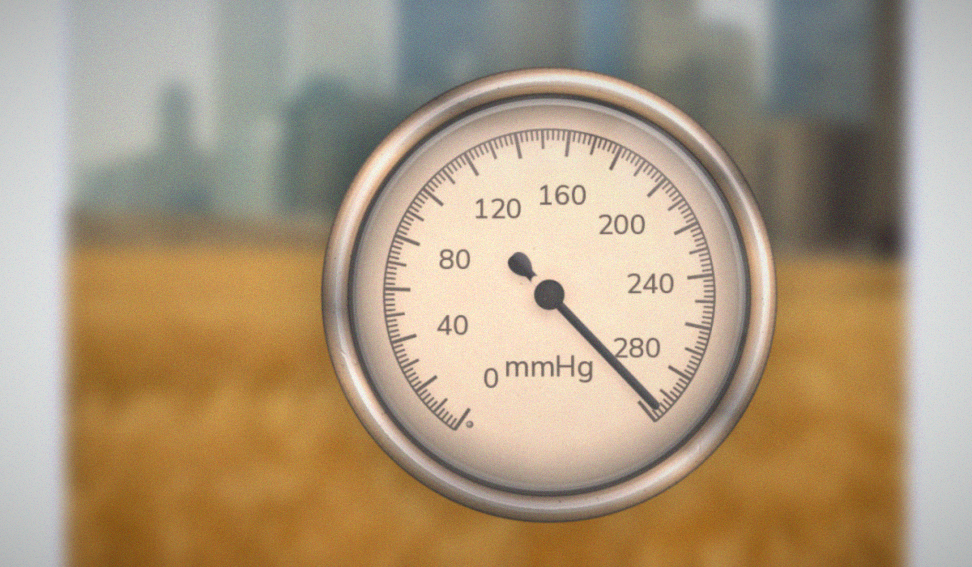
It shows 296
